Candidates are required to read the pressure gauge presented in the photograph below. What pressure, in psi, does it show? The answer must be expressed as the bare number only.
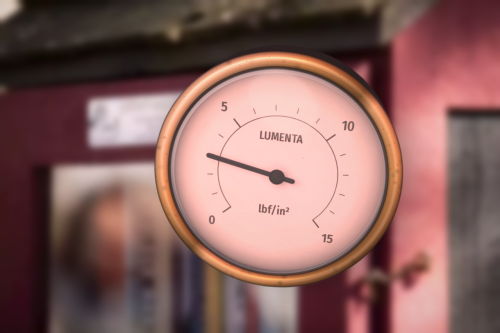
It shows 3
